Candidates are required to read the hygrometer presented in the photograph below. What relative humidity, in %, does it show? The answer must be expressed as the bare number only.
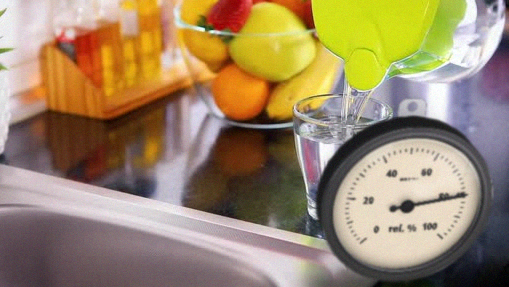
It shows 80
